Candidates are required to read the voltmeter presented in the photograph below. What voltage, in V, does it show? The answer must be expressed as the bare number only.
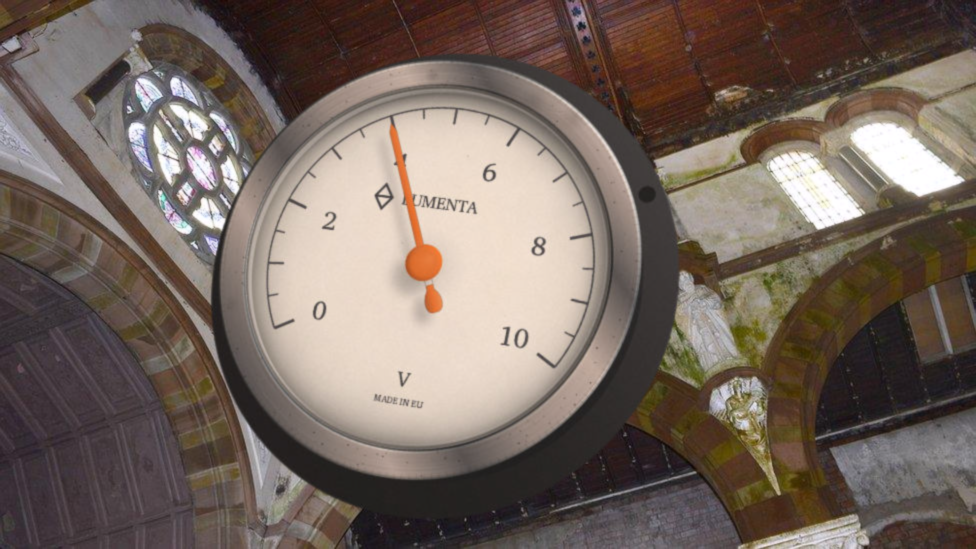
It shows 4
